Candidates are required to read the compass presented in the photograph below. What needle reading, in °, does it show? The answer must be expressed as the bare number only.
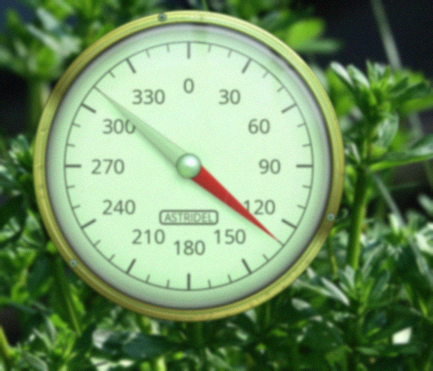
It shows 130
